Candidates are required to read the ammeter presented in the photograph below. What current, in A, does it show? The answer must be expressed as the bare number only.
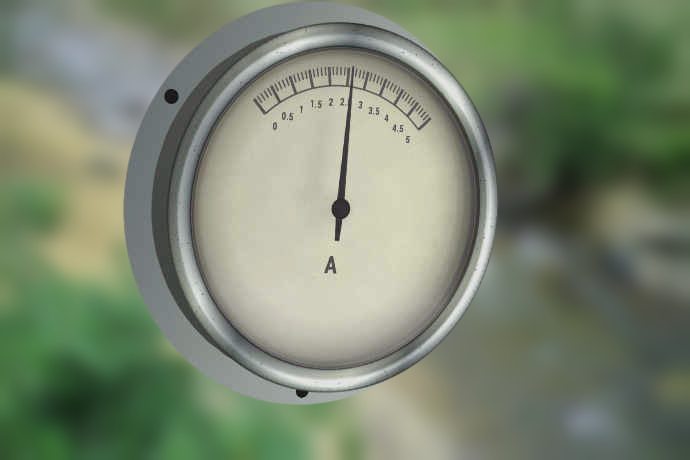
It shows 2.5
